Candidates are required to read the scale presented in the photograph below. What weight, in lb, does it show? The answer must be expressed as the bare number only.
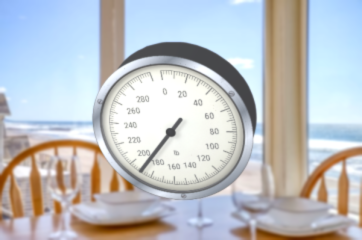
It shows 190
